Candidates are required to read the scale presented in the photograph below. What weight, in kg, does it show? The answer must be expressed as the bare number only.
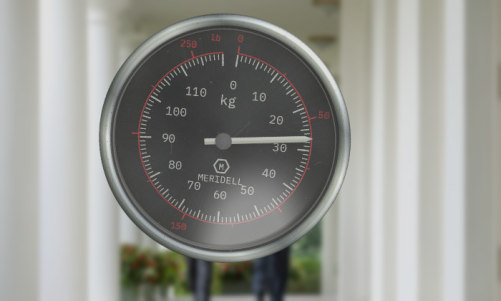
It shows 27
